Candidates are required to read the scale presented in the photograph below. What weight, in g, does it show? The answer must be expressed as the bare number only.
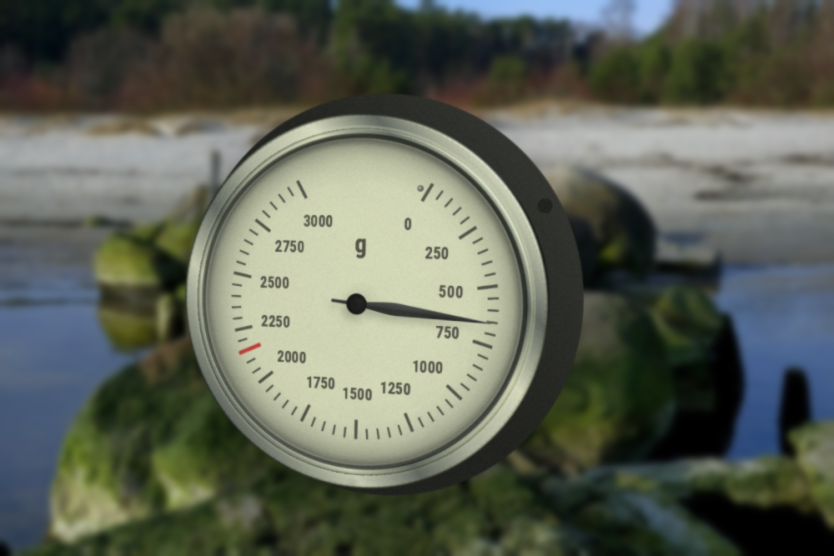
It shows 650
